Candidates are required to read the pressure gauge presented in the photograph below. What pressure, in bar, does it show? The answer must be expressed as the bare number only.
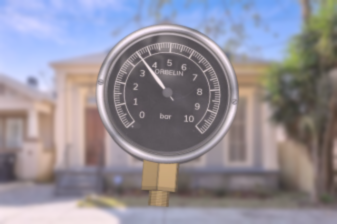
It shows 3.5
